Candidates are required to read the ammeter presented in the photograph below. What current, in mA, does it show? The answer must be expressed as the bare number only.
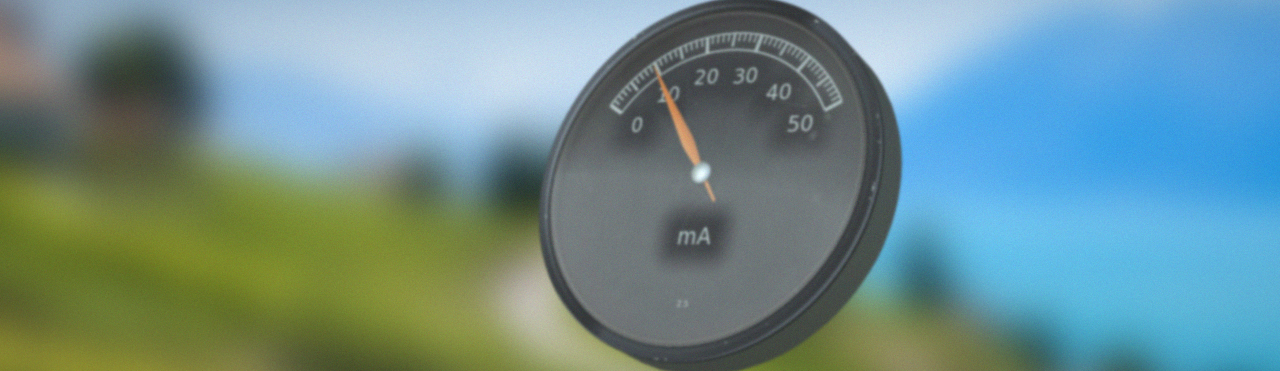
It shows 10
